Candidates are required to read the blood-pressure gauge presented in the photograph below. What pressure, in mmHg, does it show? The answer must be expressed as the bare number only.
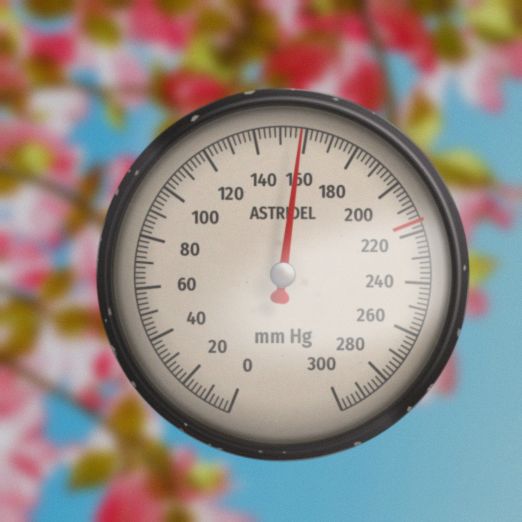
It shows 158
